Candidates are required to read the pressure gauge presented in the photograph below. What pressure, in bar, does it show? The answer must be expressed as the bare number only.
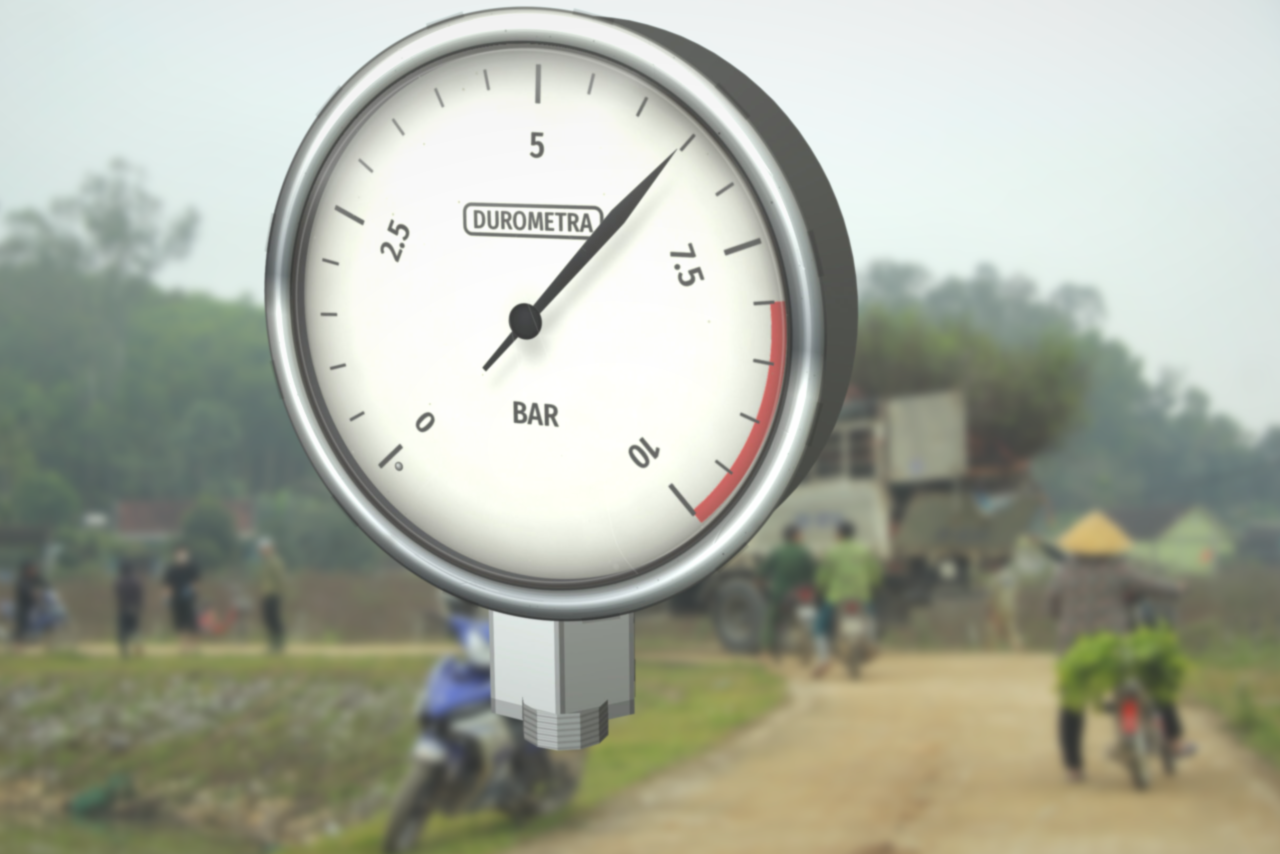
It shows 6.5
